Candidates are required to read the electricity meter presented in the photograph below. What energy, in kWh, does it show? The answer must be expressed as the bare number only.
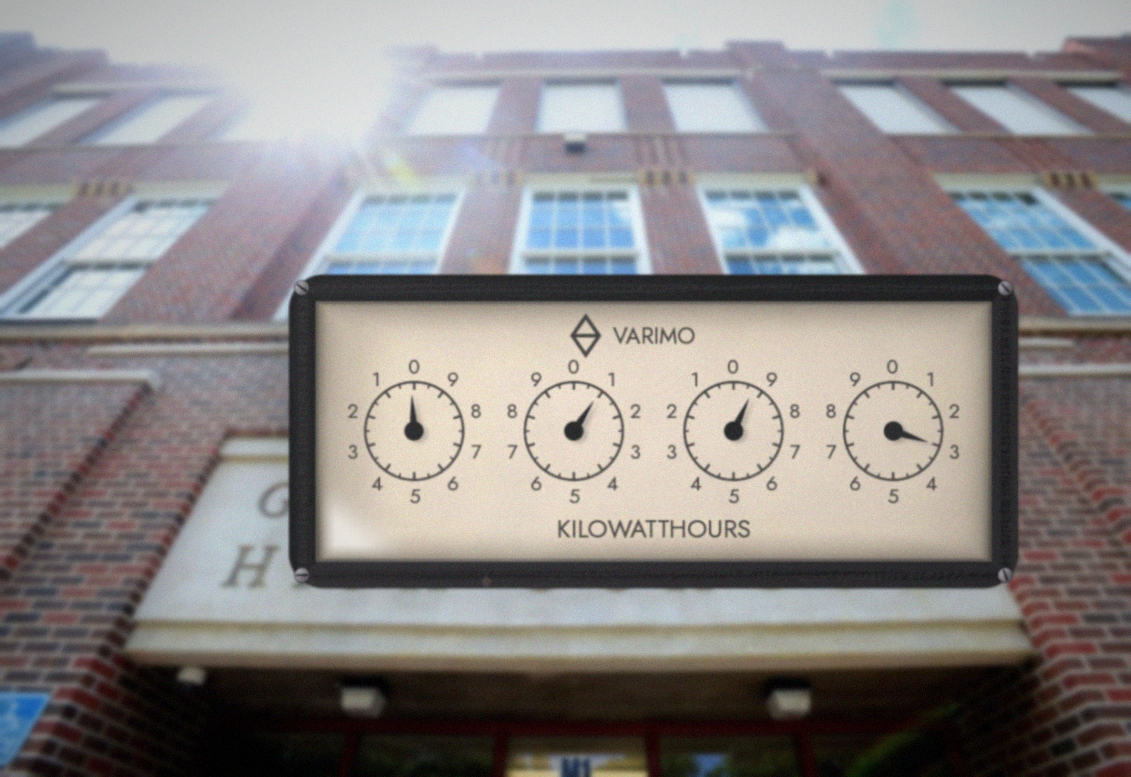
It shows 93
